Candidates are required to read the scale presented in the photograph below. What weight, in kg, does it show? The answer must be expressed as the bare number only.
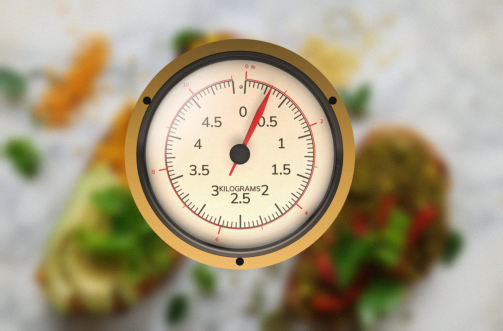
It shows 0.3
